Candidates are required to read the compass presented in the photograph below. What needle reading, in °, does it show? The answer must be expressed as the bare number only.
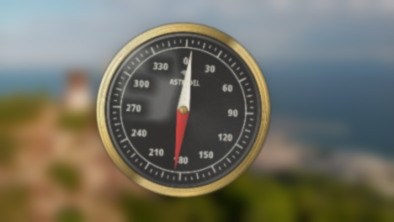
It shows 185
